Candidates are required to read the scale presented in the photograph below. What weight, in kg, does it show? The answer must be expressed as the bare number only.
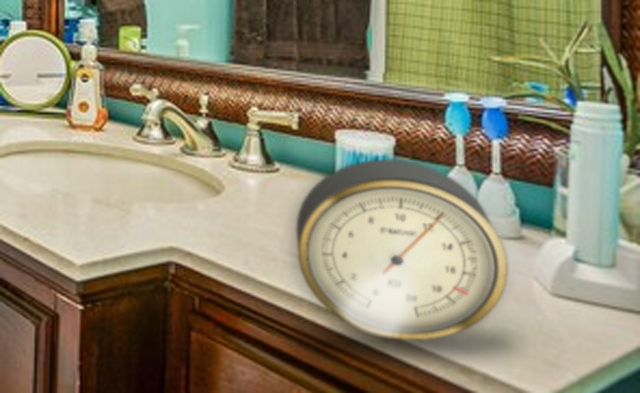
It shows 12
